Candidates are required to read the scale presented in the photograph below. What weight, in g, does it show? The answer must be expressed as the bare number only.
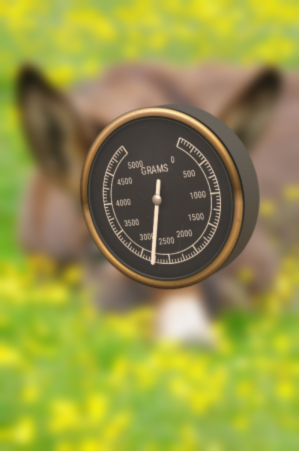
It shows 2750
